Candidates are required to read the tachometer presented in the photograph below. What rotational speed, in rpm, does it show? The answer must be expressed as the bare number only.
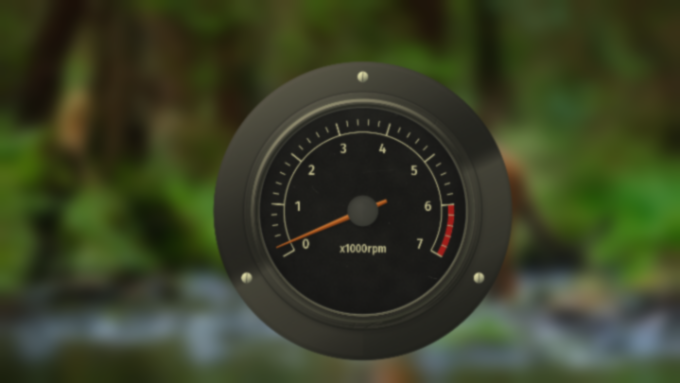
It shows 200
